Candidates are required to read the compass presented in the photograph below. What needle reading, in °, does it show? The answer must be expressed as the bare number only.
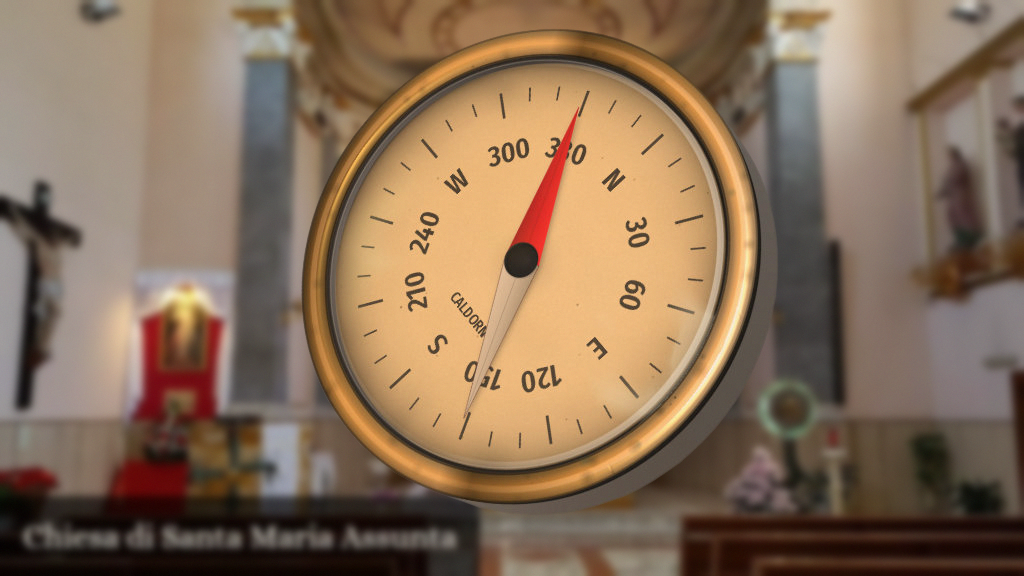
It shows 330
